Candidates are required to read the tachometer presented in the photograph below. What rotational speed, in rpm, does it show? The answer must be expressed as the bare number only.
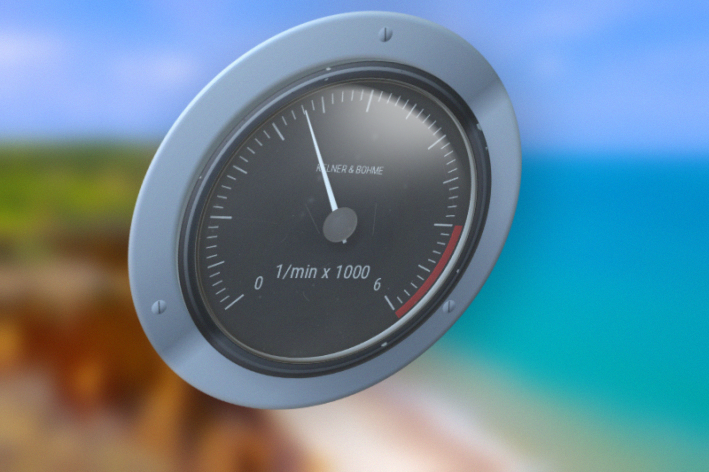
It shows 2300
